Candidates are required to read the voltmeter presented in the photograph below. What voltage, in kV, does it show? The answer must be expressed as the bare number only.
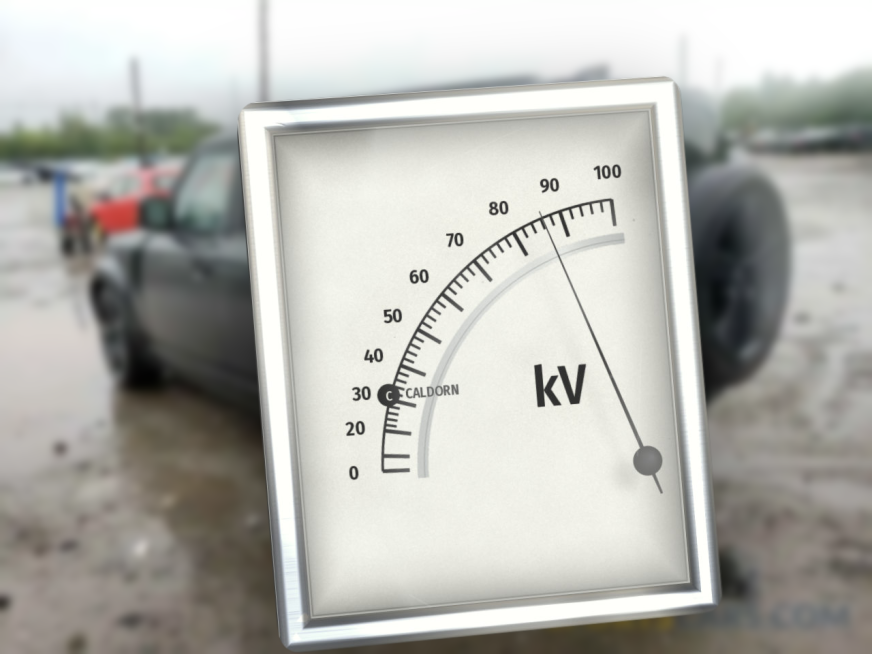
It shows 86
